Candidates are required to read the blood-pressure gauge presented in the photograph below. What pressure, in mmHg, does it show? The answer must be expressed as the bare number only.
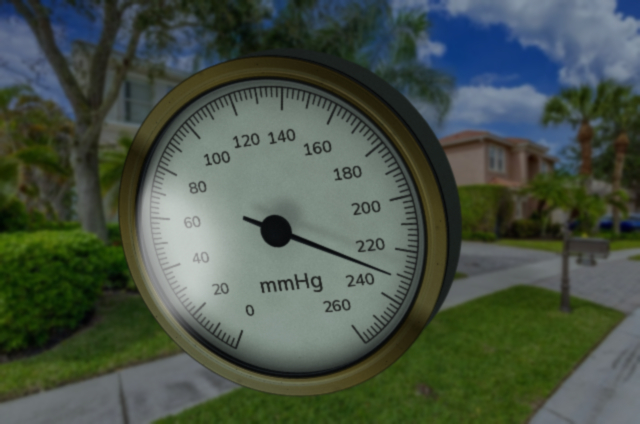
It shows 230
